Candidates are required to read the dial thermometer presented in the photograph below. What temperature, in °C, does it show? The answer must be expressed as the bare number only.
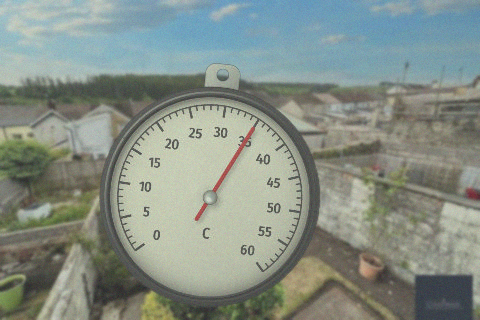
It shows 35
